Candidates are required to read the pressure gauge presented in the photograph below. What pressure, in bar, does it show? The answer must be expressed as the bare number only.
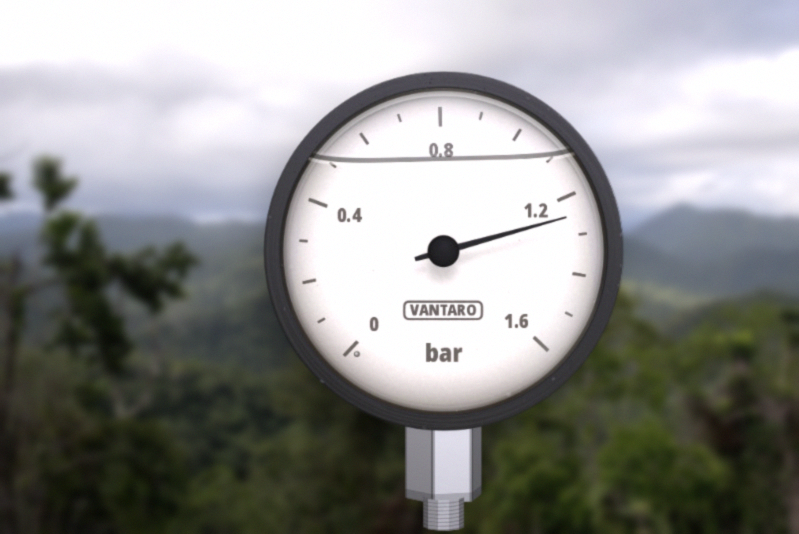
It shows 1.25
